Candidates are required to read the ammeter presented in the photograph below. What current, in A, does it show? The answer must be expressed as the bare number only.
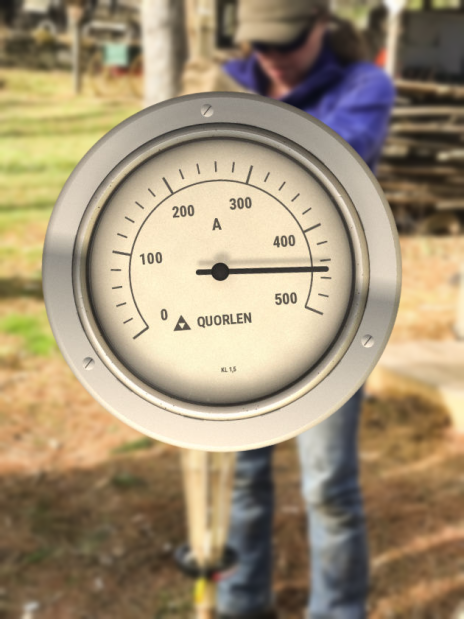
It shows 450
